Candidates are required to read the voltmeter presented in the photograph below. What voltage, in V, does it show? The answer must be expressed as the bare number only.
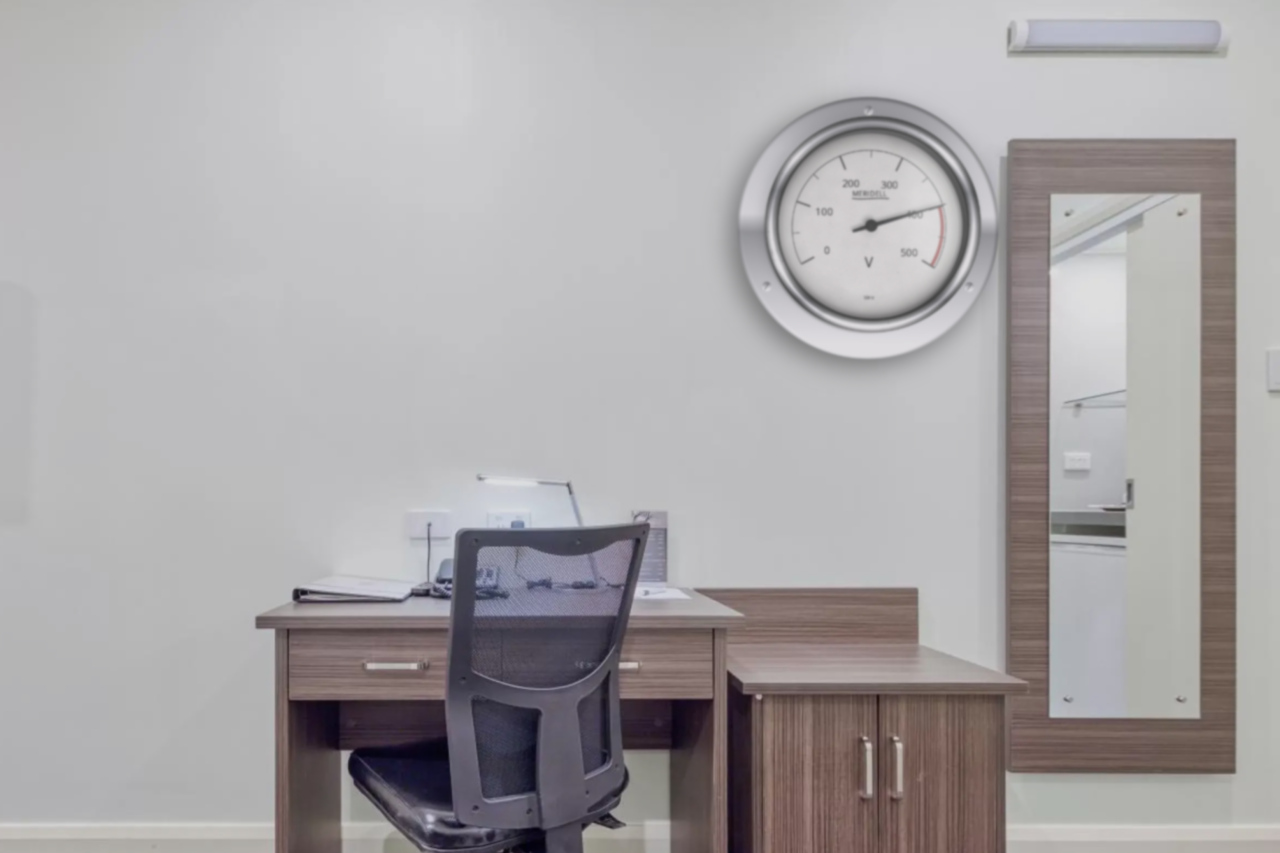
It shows 400
